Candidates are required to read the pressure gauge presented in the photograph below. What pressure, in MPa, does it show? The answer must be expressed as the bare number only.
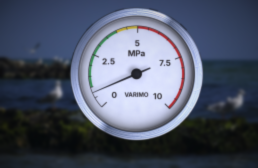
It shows 0.75
